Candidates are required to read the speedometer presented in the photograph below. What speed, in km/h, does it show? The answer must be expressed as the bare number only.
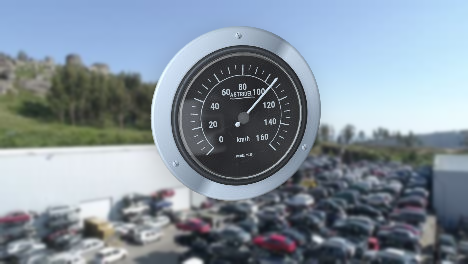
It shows 105
